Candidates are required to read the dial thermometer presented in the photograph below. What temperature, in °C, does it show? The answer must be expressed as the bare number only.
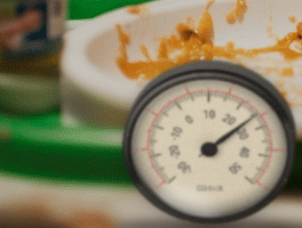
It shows 25
